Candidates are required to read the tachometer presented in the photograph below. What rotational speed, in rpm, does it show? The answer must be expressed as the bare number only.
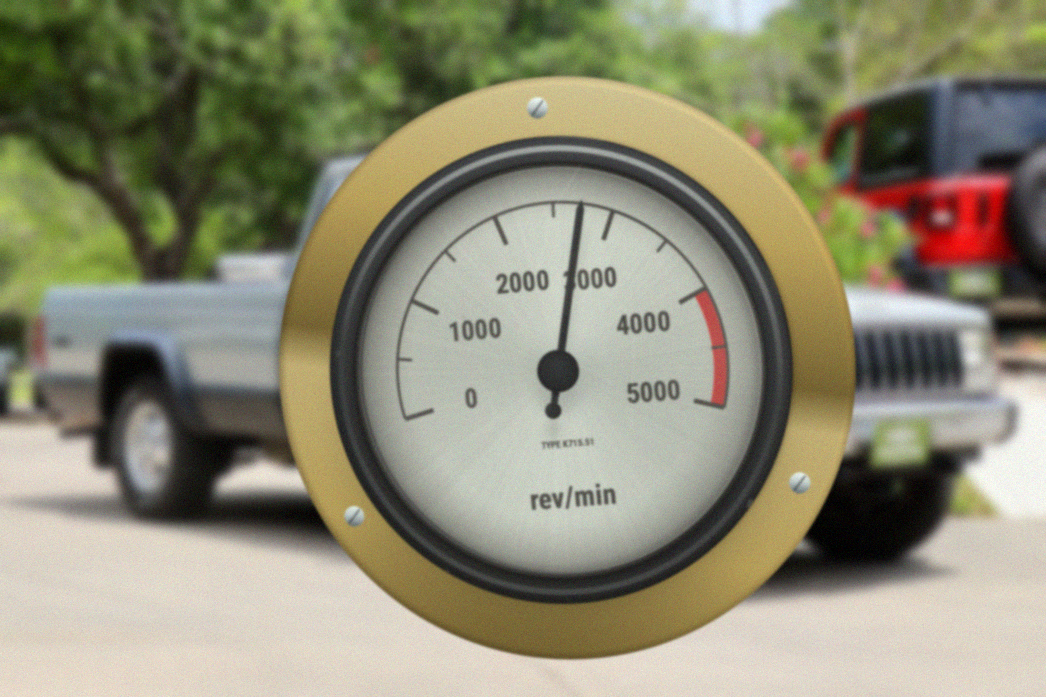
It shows 2750
